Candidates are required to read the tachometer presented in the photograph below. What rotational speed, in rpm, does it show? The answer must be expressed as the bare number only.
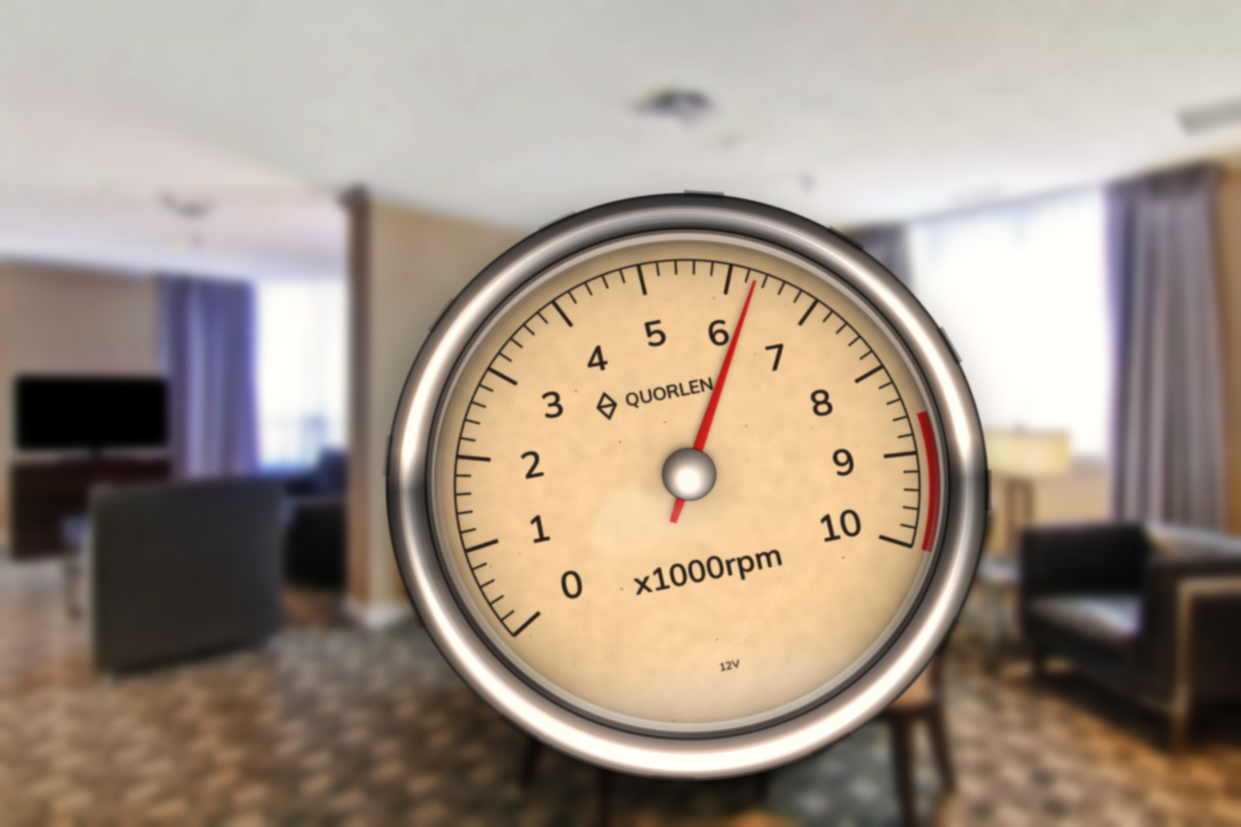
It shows 6300
